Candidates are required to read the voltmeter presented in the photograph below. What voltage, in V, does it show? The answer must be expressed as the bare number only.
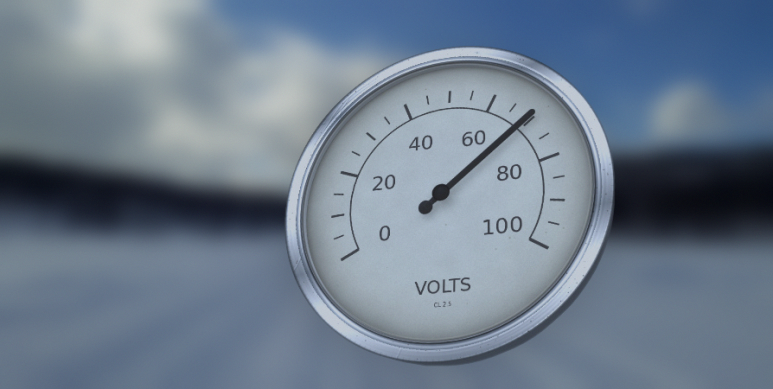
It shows 70
